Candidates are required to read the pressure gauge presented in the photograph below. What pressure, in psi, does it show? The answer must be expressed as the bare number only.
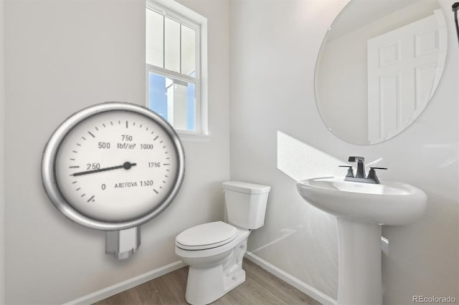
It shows 200
